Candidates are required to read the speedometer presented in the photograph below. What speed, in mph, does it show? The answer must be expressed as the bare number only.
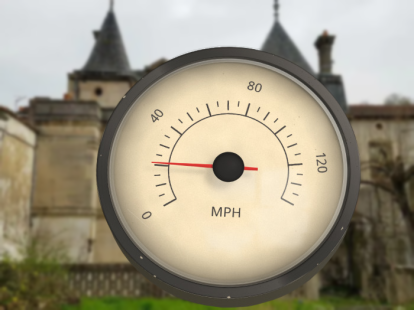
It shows 20
